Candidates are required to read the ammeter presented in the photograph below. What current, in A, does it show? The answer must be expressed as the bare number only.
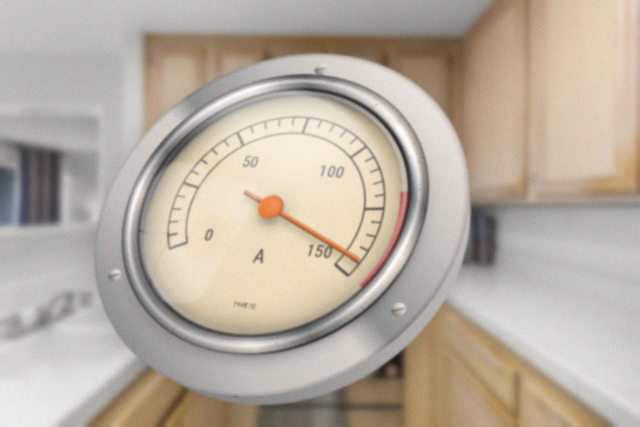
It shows 145
